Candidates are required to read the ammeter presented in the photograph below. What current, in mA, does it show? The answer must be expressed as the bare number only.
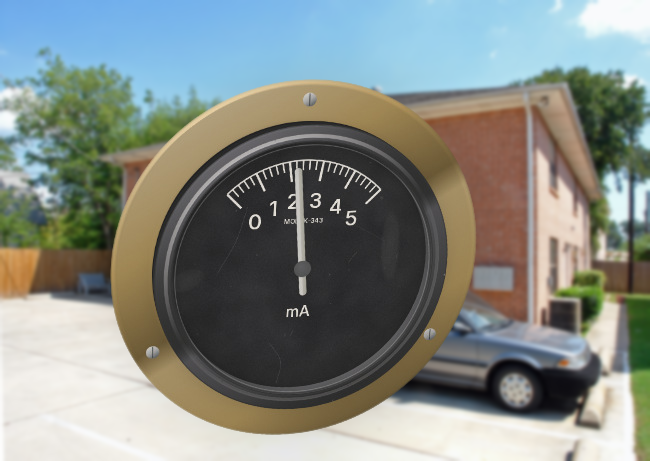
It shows 2.2
